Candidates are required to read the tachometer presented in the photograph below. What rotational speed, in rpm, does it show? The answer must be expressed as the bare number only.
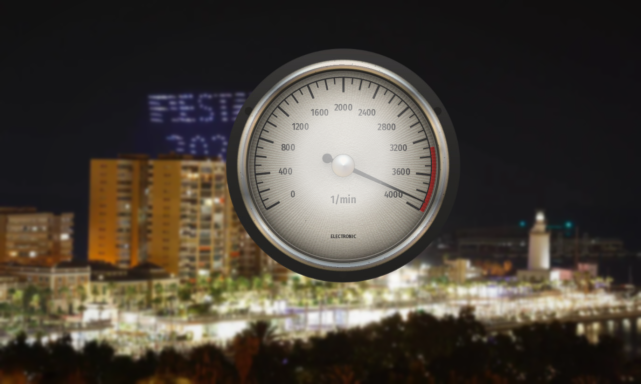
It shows 3900
